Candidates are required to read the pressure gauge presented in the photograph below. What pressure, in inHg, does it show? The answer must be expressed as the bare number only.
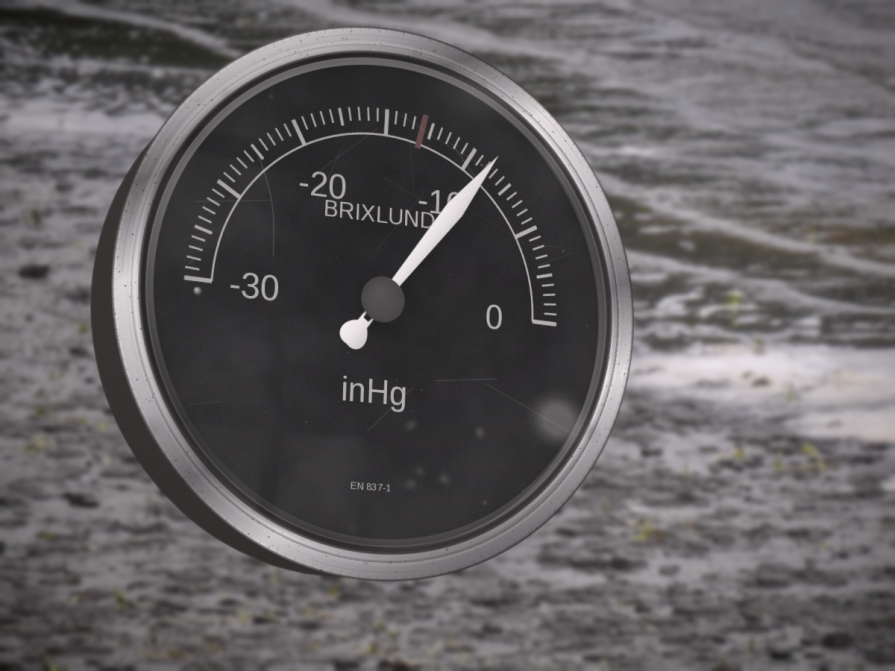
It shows -9
